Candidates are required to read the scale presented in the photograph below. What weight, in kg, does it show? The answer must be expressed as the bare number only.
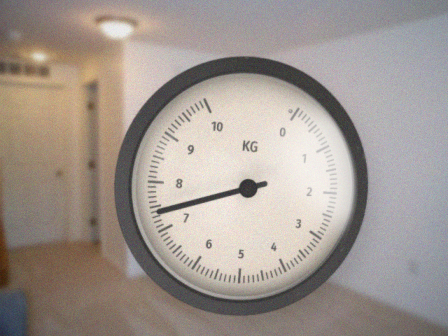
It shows 7.4
